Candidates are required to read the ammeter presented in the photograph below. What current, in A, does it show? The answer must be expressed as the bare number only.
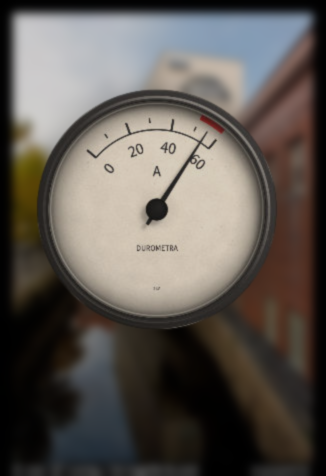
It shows 55
